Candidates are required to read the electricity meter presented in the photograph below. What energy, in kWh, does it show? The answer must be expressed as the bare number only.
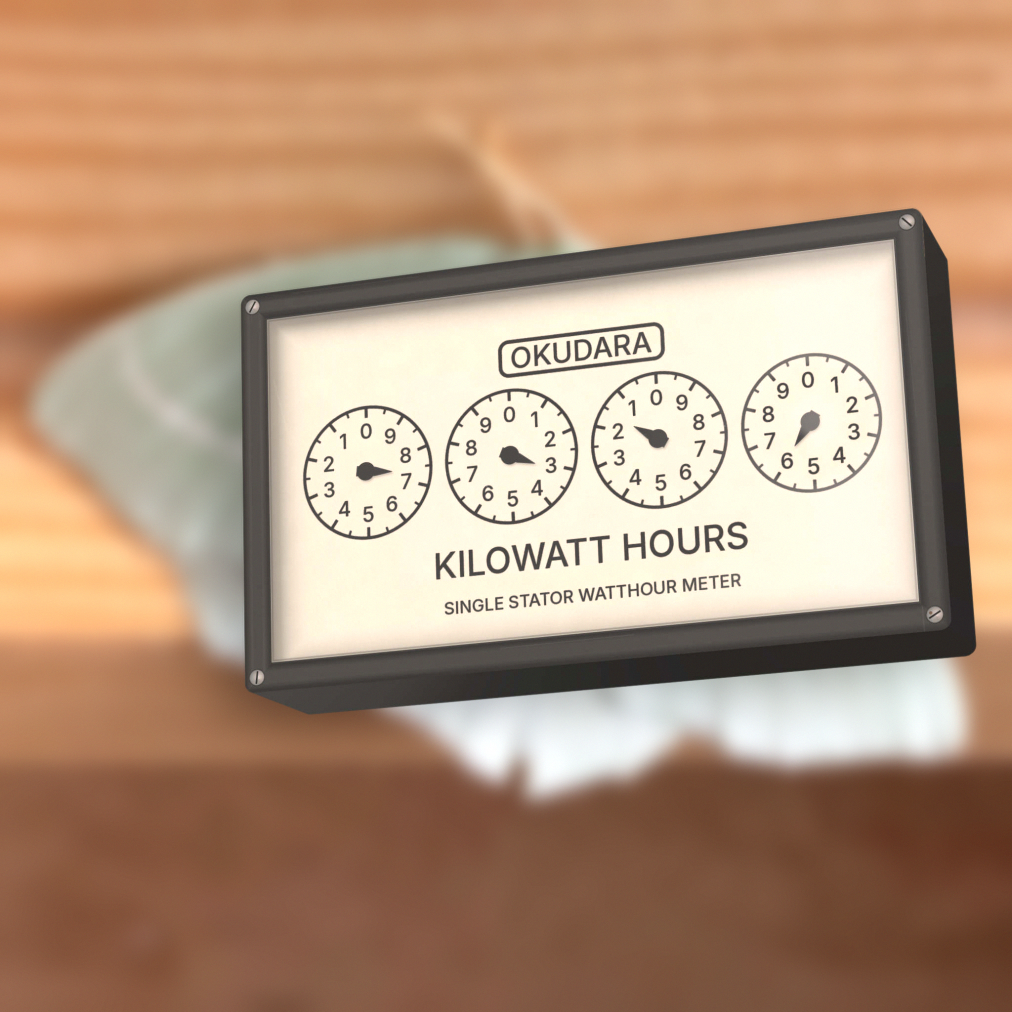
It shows 7316
